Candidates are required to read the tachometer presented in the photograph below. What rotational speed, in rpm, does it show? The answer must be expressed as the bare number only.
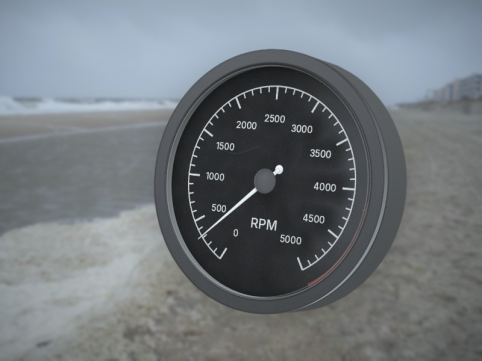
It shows 300
